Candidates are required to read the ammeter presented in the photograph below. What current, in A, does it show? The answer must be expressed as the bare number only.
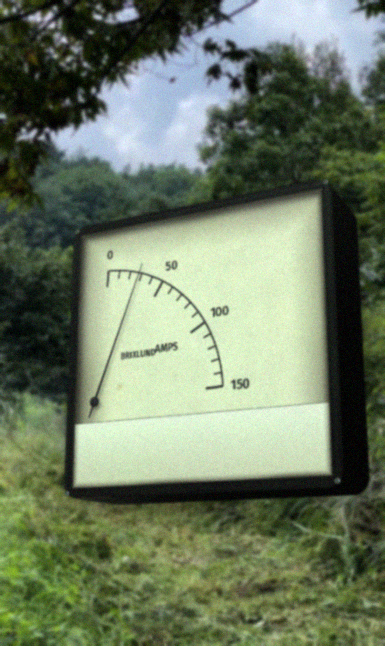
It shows 30
